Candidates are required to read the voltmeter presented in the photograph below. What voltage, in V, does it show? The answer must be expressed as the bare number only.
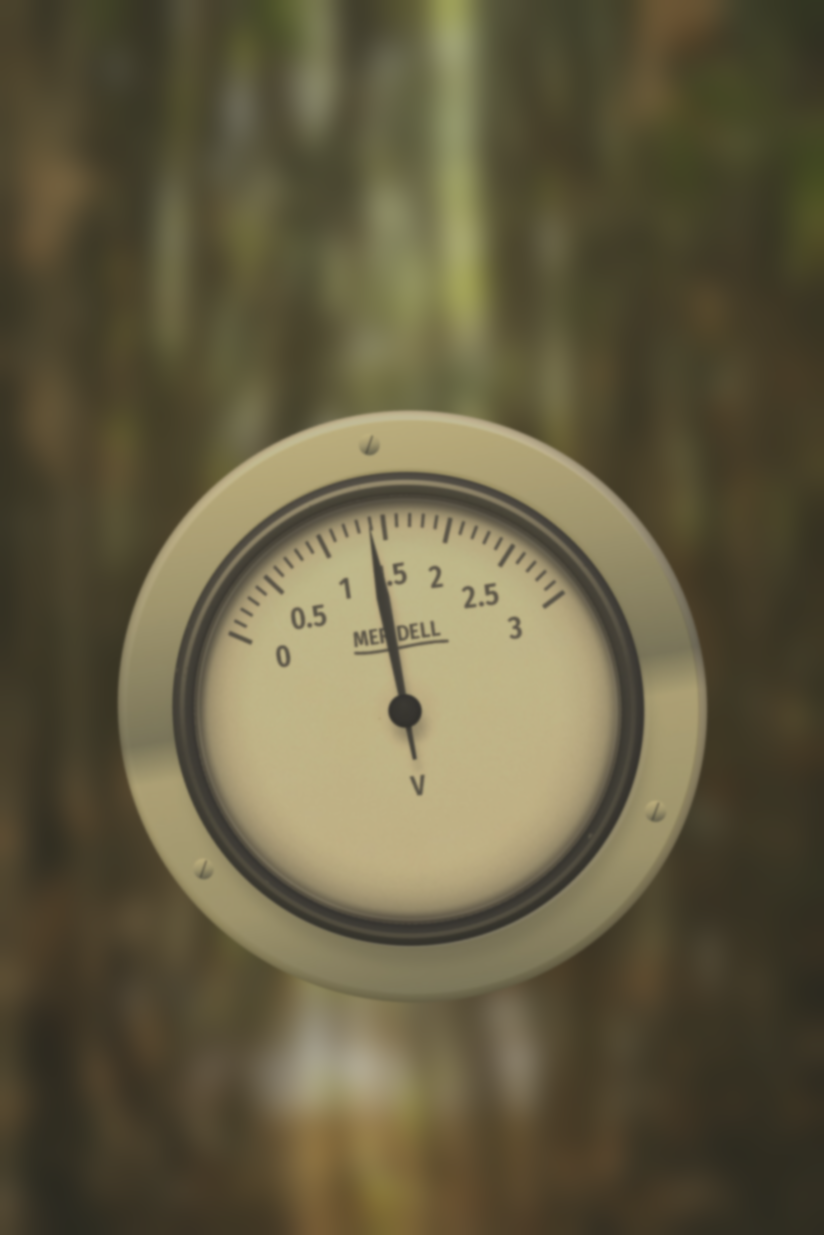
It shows 1.4
